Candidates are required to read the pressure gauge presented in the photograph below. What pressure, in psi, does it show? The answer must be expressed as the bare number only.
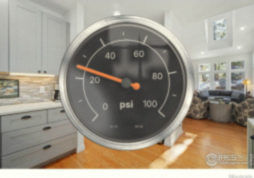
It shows 25
